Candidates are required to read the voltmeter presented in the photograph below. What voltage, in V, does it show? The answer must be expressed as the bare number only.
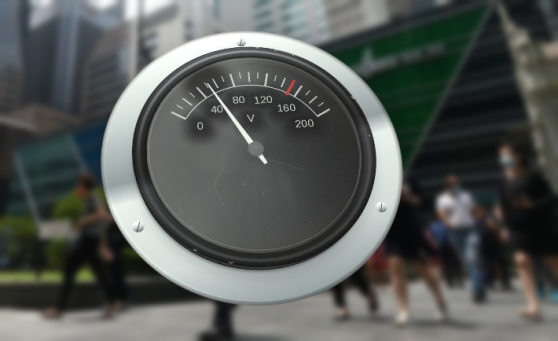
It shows 50
